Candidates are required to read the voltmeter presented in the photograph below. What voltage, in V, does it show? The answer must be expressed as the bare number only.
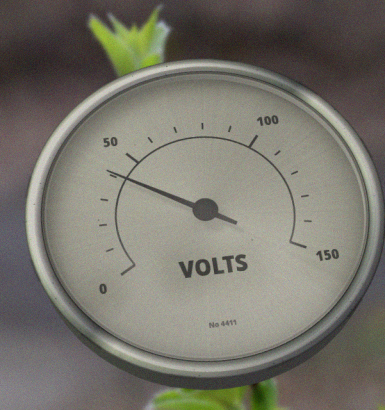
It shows 40
